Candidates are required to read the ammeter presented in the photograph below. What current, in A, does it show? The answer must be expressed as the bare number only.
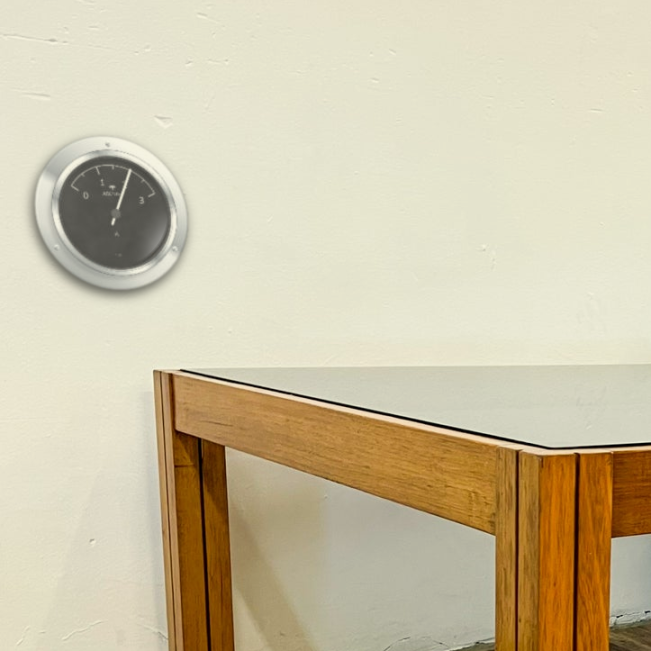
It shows 2
